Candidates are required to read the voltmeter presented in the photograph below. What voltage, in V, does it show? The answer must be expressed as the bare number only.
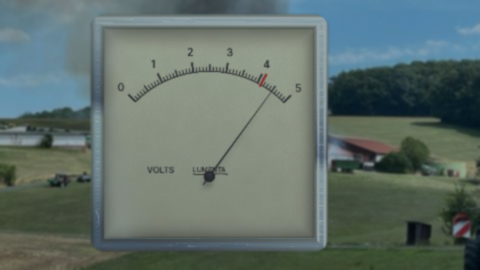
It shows 4.5
